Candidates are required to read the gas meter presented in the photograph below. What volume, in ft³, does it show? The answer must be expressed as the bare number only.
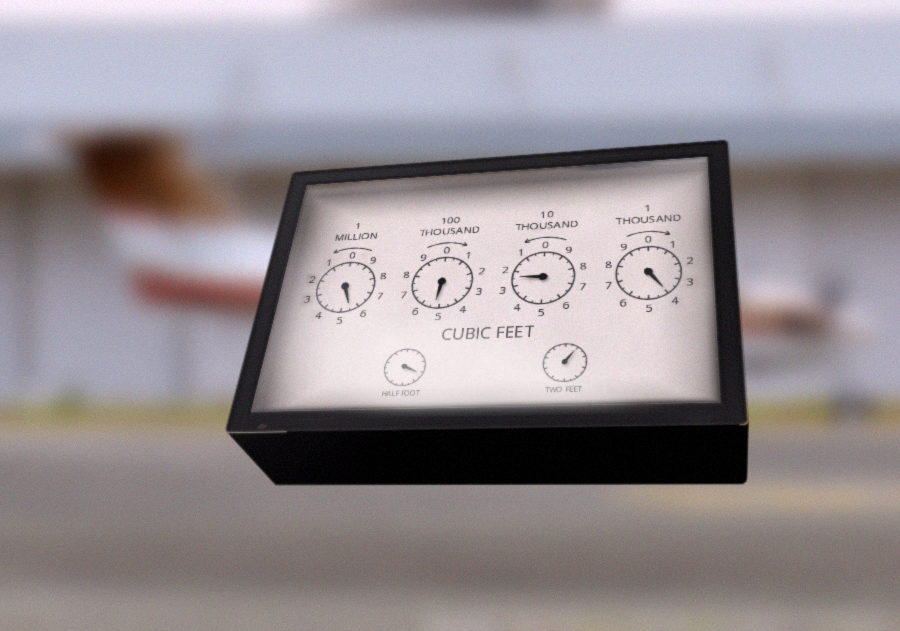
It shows 552400
